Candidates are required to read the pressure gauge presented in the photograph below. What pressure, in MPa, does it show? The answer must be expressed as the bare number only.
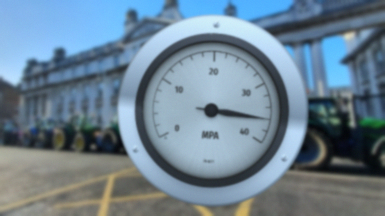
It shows 36
